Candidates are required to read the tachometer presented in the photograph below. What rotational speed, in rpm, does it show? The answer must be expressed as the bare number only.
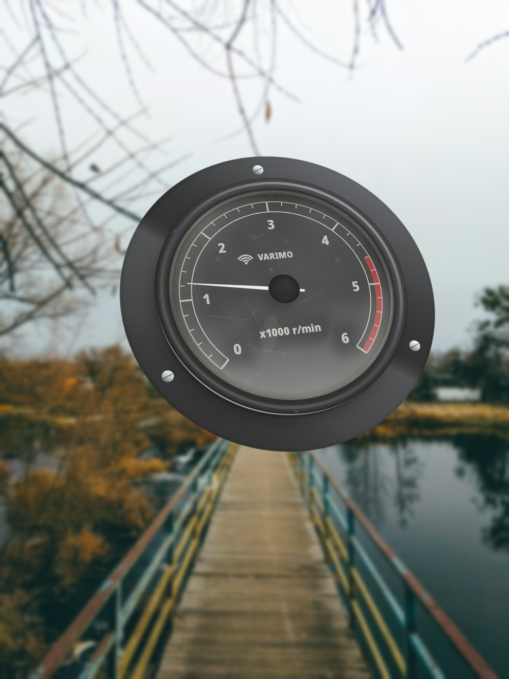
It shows 1200
